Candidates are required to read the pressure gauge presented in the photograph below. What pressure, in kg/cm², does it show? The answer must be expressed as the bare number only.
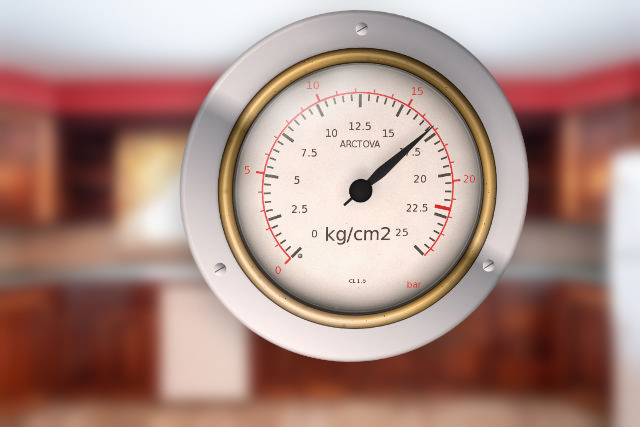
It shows 17
